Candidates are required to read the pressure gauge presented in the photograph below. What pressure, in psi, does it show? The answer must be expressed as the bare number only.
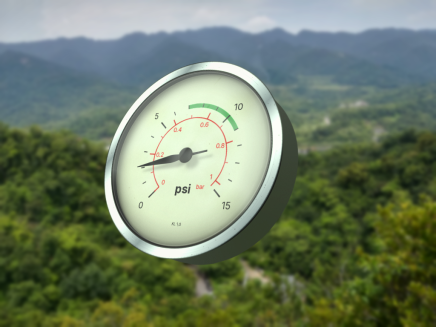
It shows 2
